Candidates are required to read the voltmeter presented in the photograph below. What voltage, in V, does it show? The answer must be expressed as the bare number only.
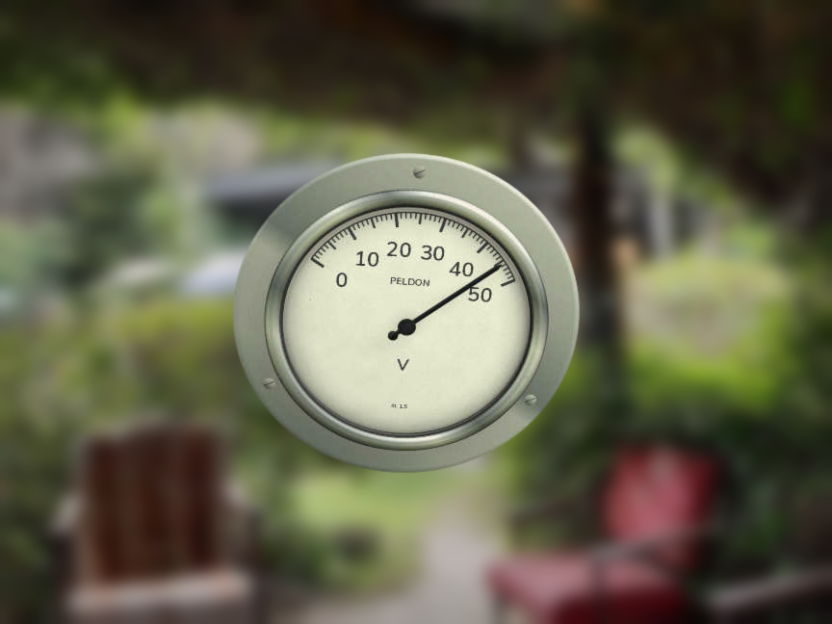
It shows 45
